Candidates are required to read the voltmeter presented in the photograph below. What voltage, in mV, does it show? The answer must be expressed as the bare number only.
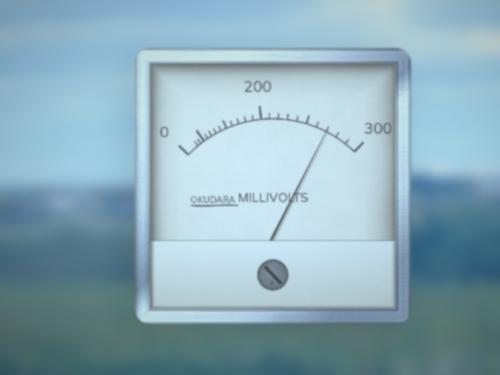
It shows 270
